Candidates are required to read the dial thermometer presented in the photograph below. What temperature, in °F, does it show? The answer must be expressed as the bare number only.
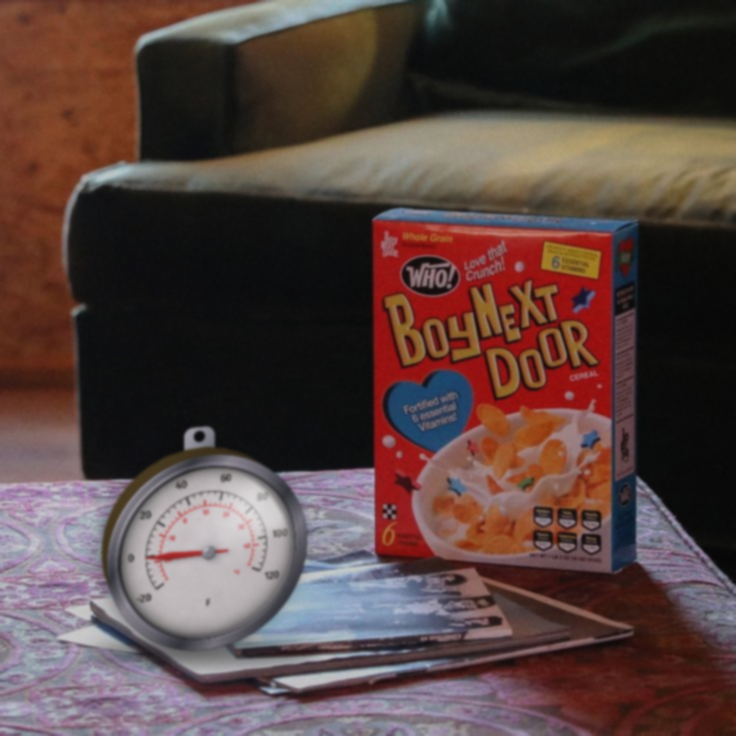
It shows 0
